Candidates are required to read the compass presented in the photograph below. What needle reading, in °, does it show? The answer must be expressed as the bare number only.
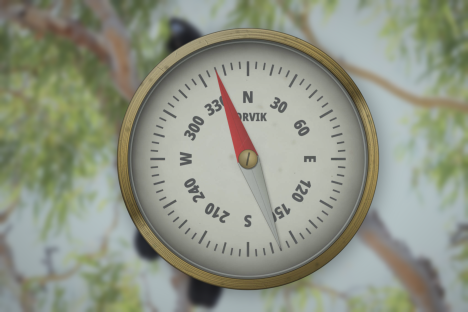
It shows 340
